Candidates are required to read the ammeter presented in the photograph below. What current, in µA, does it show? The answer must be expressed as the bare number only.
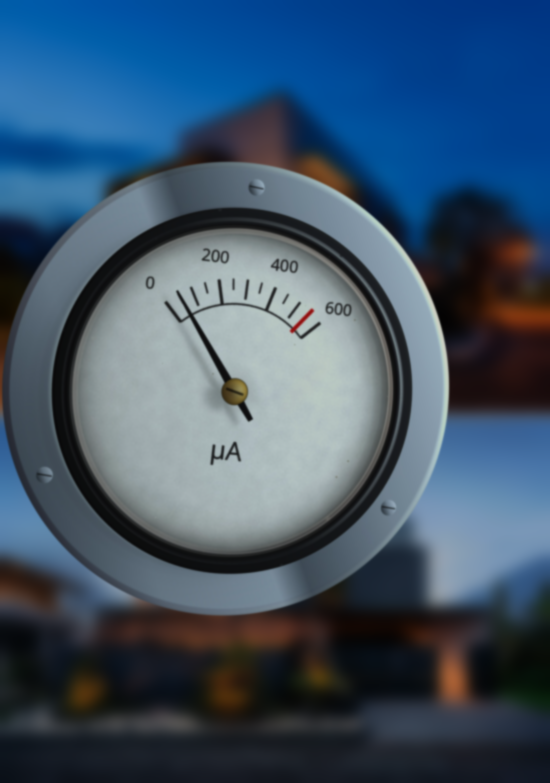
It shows 50
